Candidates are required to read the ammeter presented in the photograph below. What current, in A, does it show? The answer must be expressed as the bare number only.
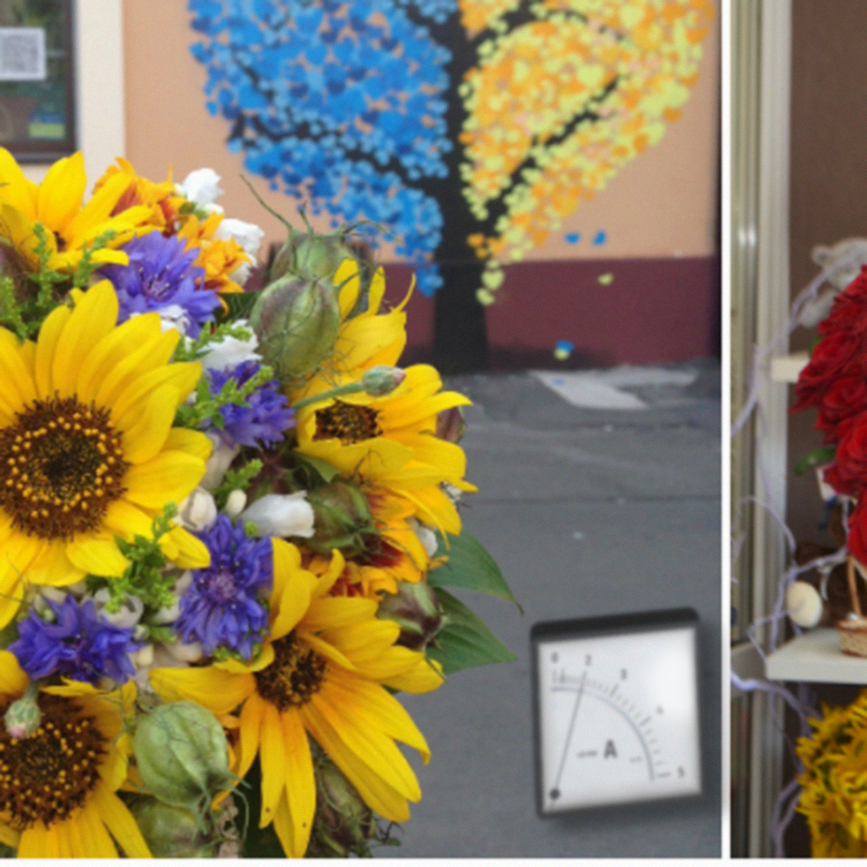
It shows 2
